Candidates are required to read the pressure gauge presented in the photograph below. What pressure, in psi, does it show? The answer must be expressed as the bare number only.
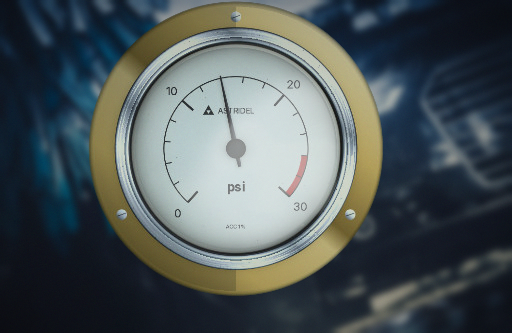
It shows 14
